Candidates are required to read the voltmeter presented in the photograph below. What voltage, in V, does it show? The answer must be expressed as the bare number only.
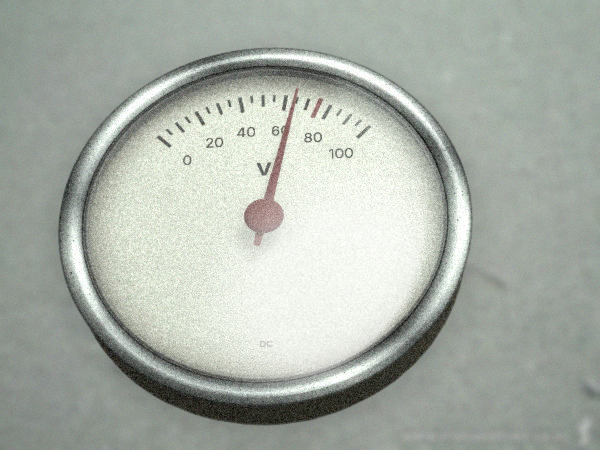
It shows 65
